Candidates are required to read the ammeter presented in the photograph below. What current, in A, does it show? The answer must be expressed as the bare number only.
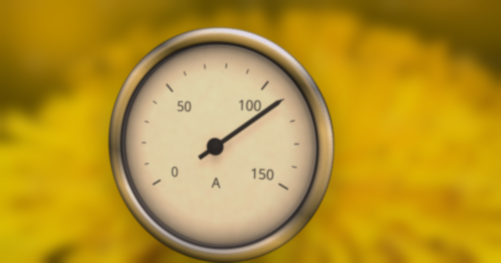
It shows 110
